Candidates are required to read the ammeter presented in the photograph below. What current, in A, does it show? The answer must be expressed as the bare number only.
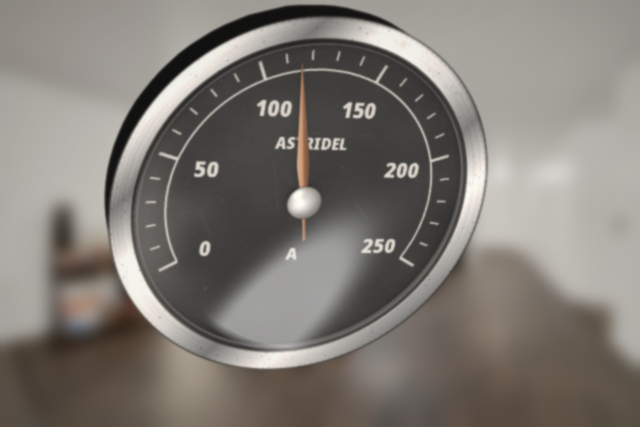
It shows 115
